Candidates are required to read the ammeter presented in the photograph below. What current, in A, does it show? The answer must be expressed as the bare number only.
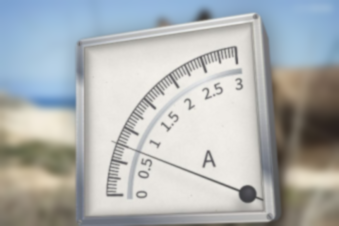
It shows 0.75
